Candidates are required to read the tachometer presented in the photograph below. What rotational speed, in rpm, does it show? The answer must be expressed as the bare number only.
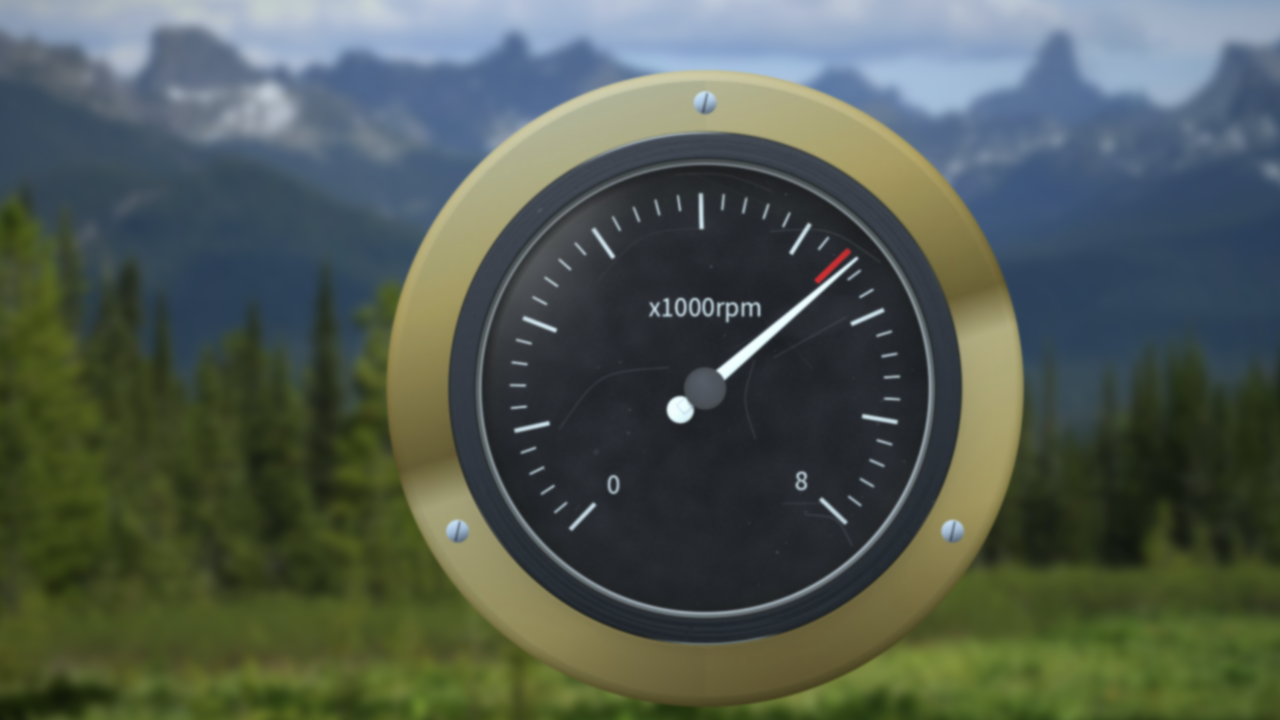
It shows 5500
